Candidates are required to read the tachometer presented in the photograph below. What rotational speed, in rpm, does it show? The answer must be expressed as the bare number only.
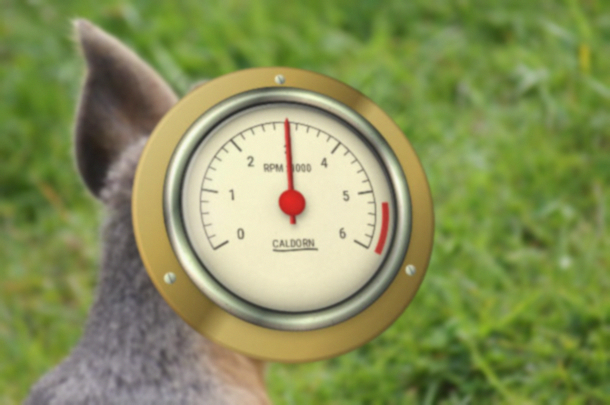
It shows 3000
